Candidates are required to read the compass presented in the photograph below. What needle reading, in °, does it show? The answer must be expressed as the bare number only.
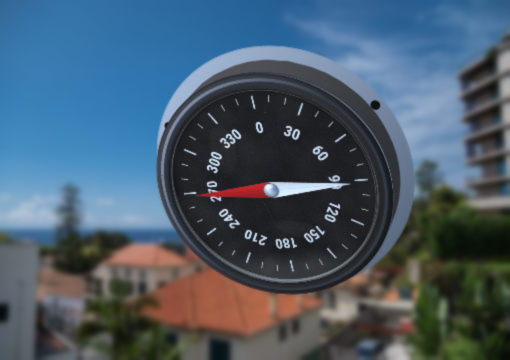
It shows 270
